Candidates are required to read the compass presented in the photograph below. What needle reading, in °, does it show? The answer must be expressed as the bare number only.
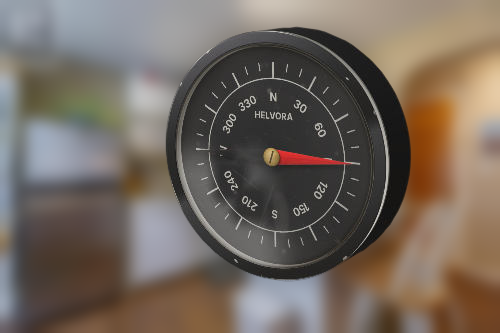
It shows 90
